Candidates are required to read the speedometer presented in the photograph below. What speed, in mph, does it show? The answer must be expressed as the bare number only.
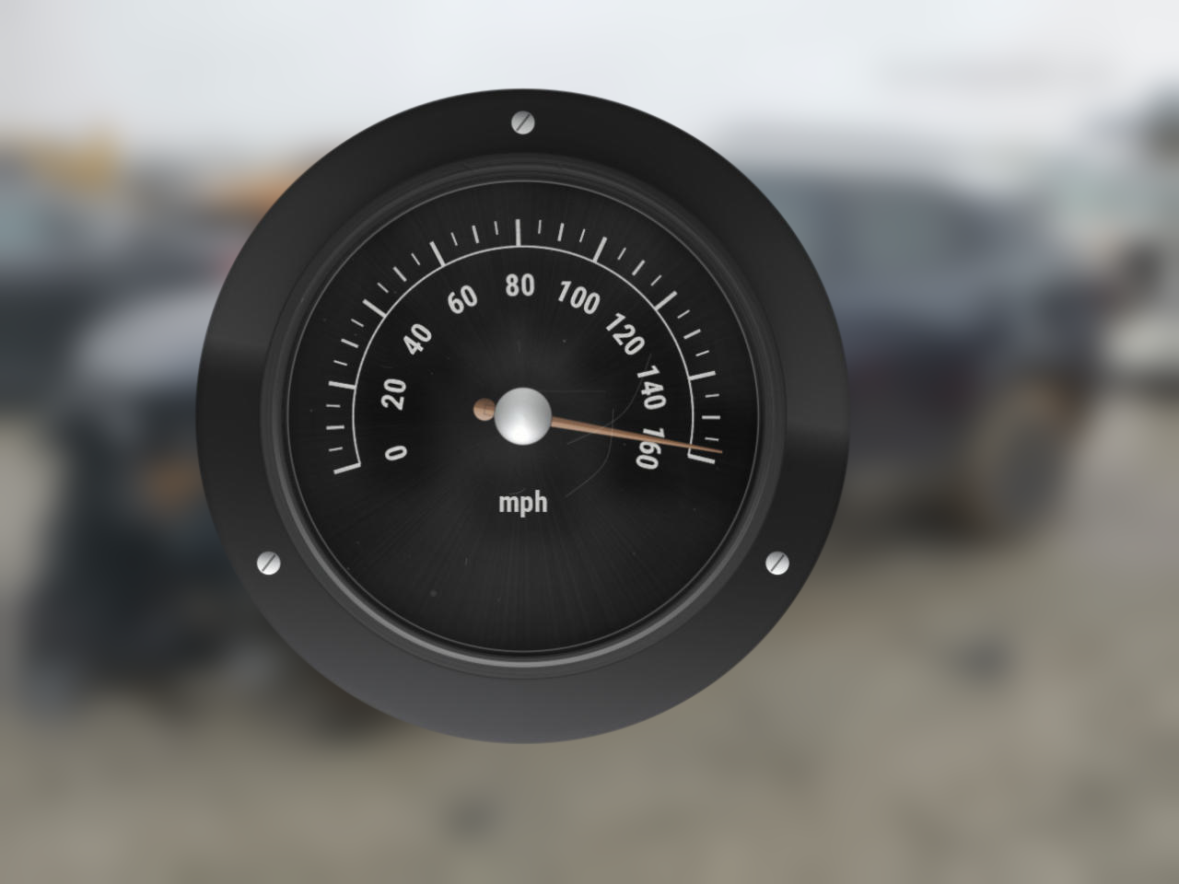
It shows 157.5
